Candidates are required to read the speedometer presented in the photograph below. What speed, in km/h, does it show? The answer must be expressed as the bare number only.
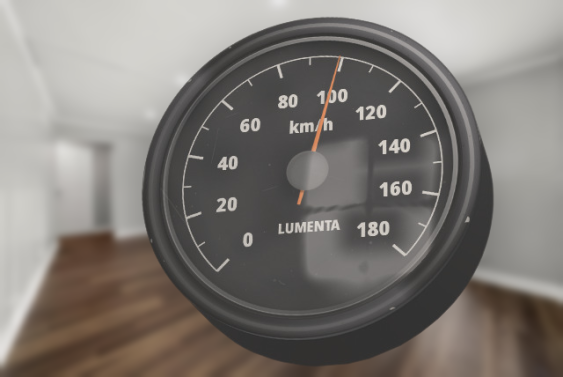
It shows 100
